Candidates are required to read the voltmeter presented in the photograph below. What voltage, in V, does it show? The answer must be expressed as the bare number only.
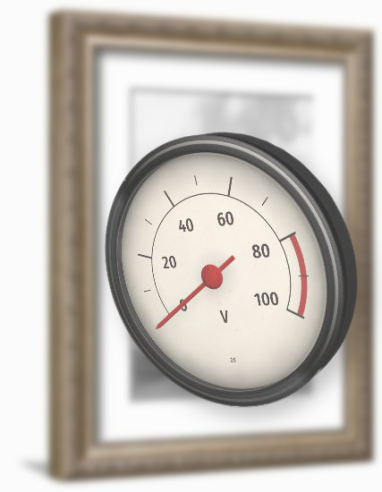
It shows 0
